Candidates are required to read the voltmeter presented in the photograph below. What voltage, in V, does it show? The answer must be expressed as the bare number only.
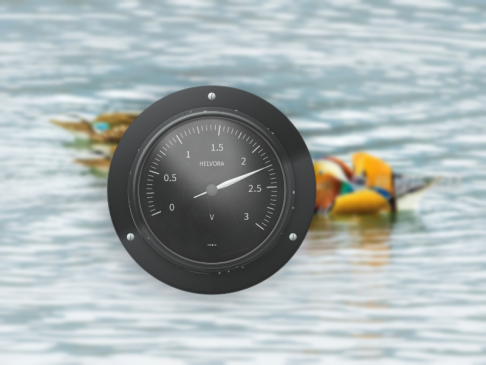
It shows 2.25
